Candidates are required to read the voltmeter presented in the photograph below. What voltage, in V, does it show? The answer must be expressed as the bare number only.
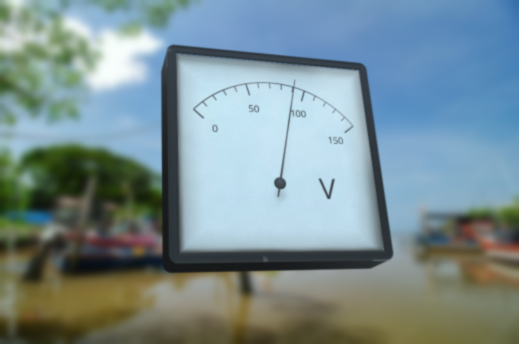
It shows 90
